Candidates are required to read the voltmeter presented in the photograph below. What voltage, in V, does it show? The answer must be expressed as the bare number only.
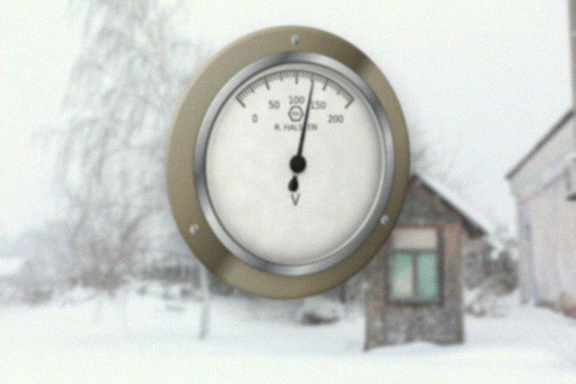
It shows 125
